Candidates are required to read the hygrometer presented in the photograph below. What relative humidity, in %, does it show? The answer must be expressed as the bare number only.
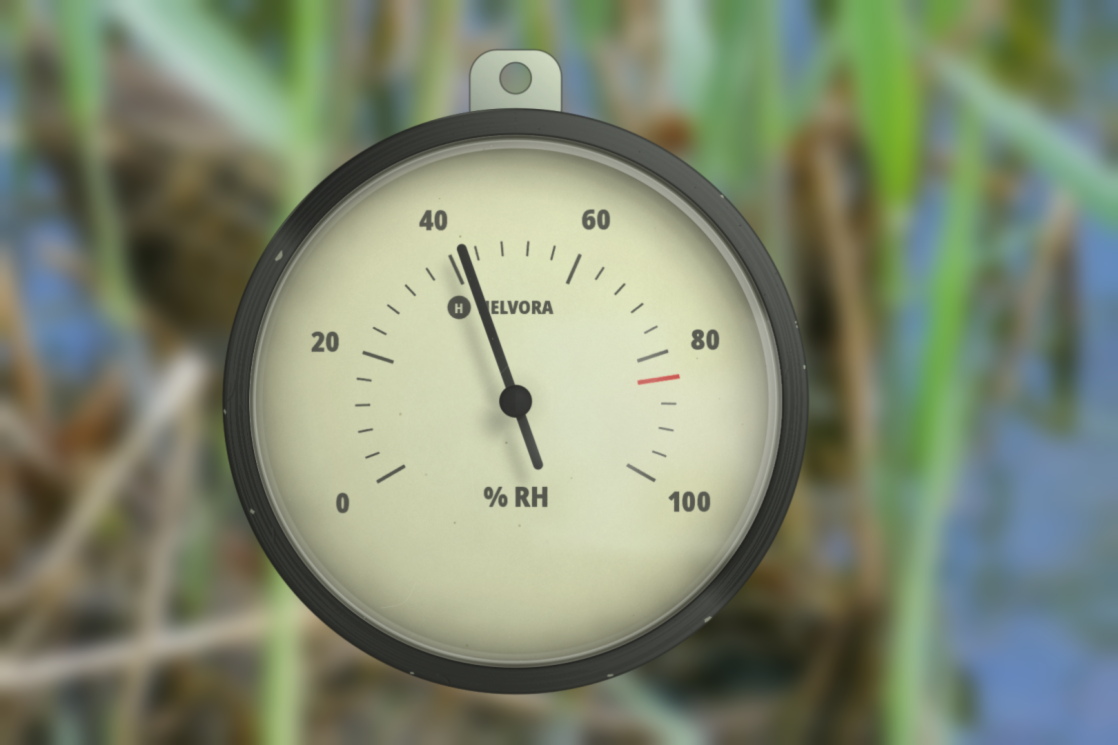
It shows 42
